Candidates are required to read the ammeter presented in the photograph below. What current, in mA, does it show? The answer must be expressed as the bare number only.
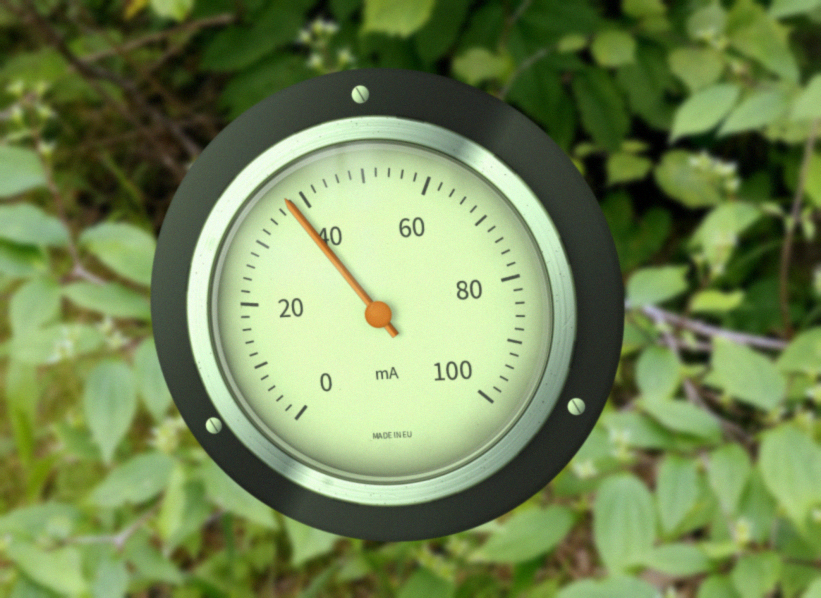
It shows 38
